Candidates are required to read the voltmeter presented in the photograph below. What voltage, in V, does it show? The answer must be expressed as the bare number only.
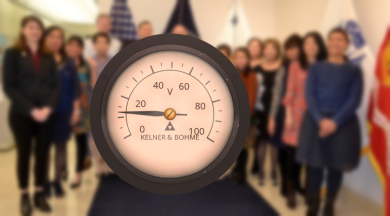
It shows 12.5
